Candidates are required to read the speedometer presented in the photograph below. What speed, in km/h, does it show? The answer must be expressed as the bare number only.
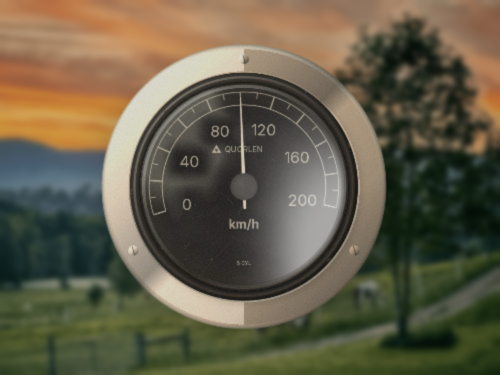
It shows 100
